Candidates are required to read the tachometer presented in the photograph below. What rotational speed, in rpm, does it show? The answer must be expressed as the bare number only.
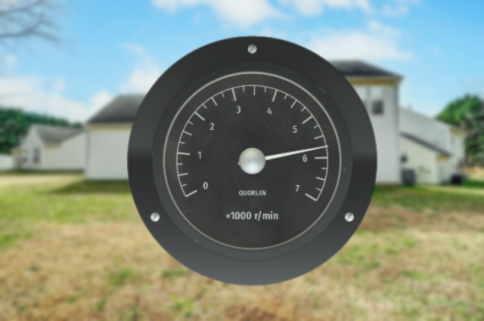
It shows 5750
